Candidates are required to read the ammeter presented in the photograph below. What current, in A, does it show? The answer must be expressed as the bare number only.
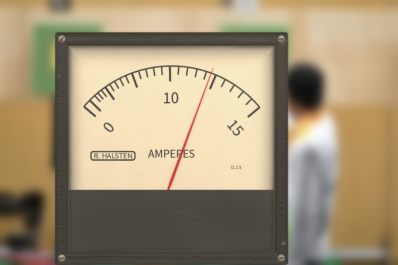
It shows 12.25
